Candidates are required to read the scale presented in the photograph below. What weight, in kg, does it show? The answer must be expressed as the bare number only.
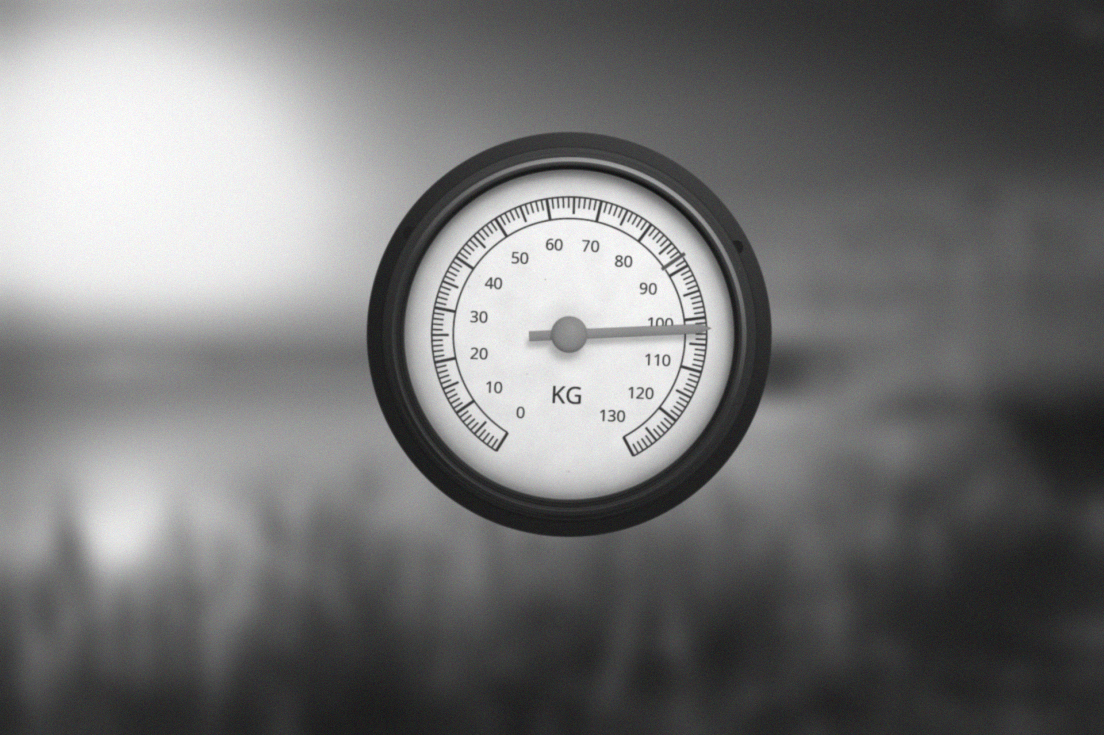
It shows 102
